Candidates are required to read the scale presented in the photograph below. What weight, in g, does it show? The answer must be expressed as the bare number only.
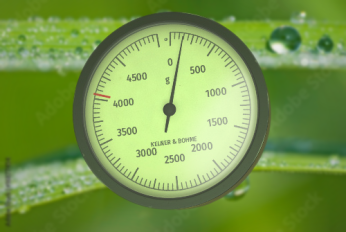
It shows 150
